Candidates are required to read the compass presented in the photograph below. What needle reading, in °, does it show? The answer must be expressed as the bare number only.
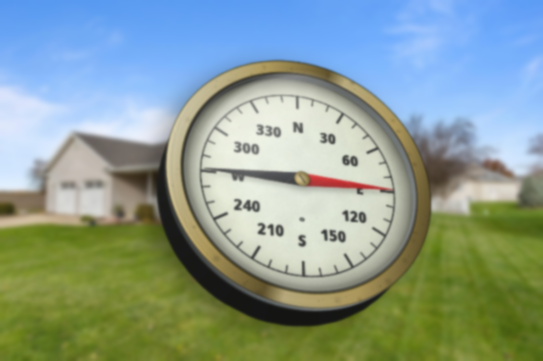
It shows 90
